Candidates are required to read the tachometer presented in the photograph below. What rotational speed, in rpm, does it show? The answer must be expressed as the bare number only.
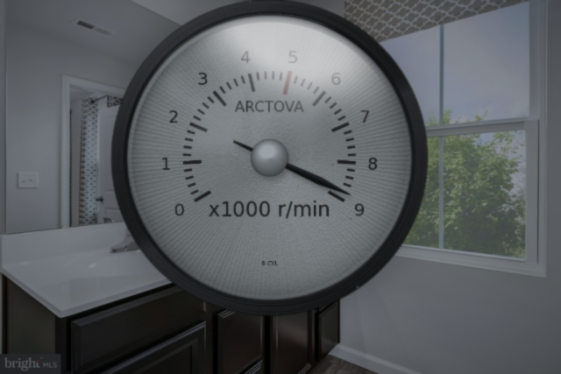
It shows 8800
